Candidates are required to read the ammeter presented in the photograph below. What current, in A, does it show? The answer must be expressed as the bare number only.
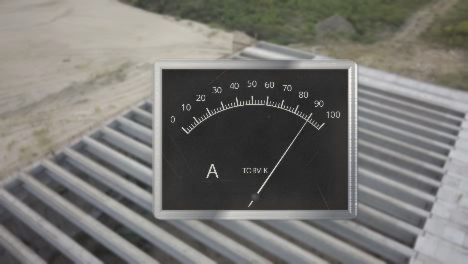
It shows 90
